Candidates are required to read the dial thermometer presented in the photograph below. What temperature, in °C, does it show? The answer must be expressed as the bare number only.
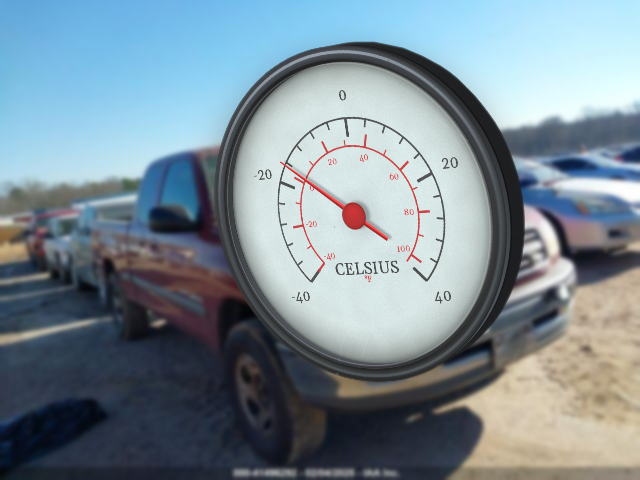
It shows -16
